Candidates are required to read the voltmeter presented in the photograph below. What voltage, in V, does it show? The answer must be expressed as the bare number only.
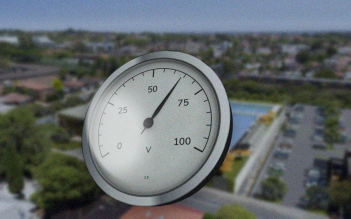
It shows 65
